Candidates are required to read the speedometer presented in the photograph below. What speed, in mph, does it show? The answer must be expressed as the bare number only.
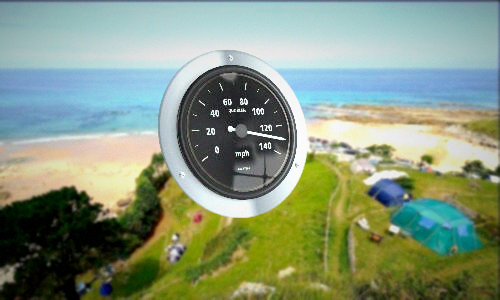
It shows 130
